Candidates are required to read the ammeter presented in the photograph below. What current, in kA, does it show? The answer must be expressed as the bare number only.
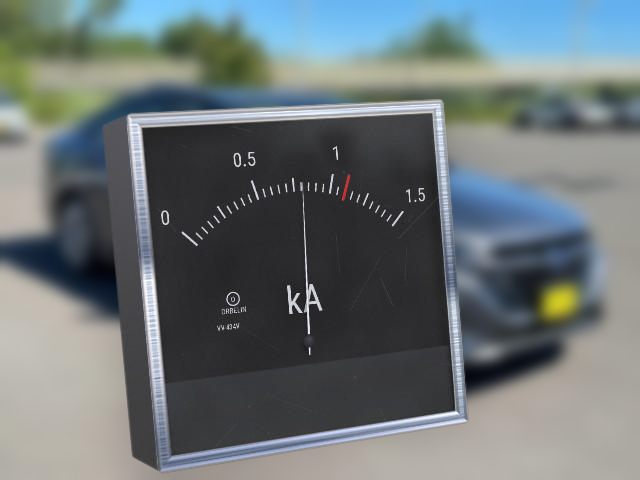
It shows 0.8
